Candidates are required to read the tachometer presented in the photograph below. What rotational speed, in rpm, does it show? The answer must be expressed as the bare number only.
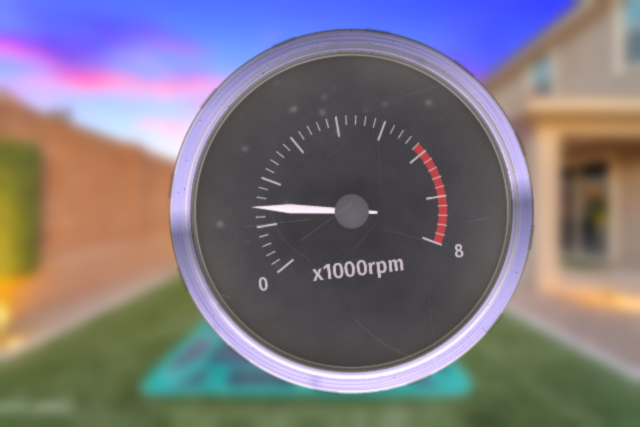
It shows 1400
